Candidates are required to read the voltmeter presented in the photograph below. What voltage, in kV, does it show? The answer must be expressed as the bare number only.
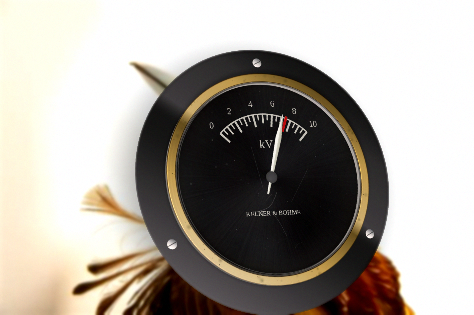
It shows 7
